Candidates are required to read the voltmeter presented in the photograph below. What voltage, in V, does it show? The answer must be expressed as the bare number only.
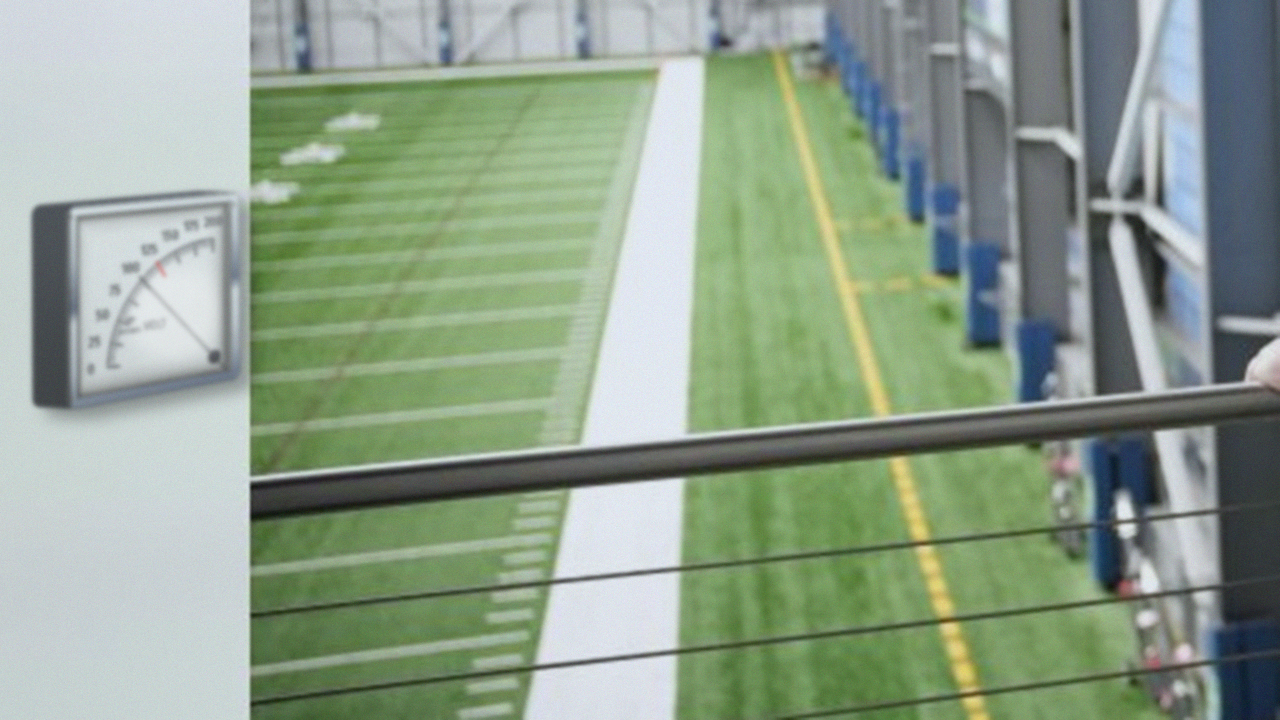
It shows 100
